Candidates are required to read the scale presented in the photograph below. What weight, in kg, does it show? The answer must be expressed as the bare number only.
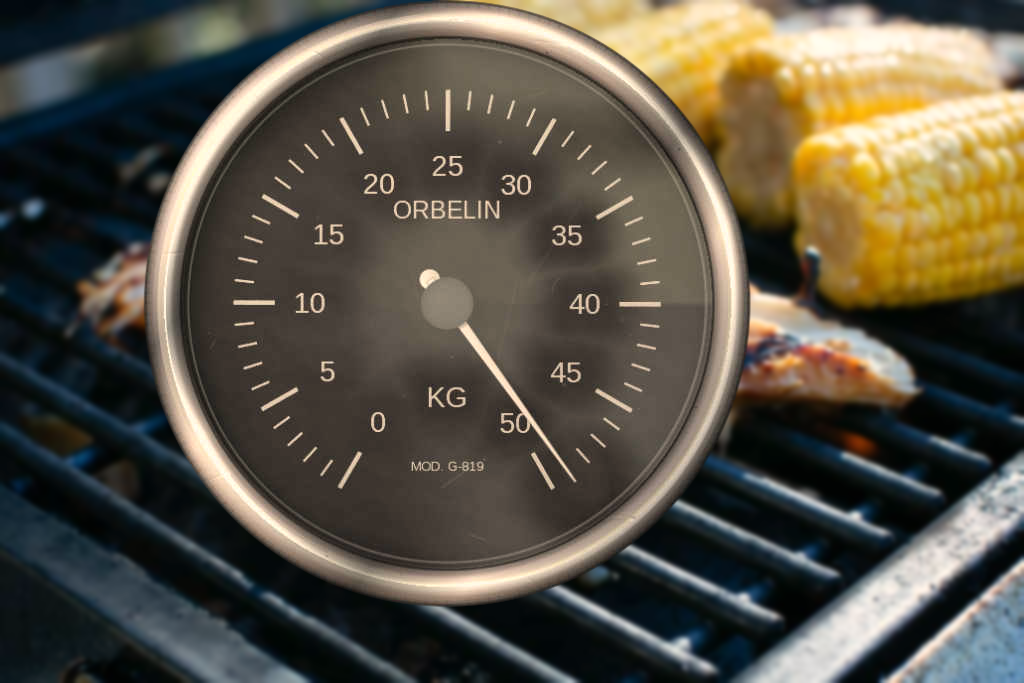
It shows 49
